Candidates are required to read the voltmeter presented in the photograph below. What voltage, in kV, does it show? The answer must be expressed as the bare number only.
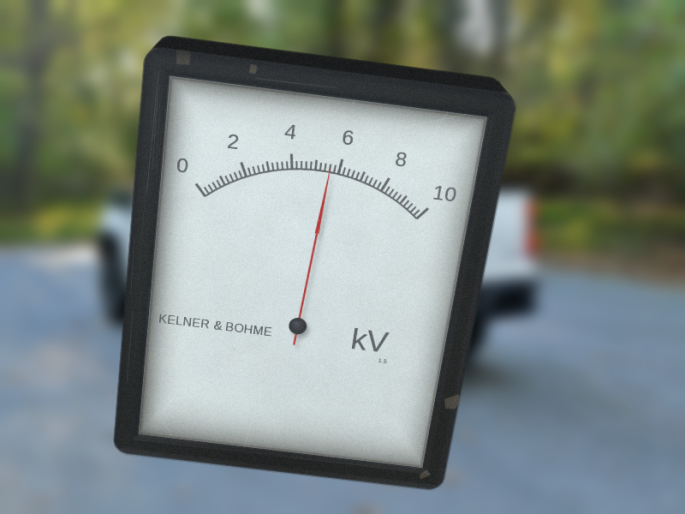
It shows 5.6
